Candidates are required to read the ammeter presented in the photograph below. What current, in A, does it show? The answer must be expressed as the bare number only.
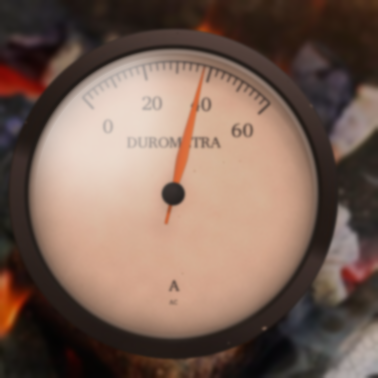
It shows 38
